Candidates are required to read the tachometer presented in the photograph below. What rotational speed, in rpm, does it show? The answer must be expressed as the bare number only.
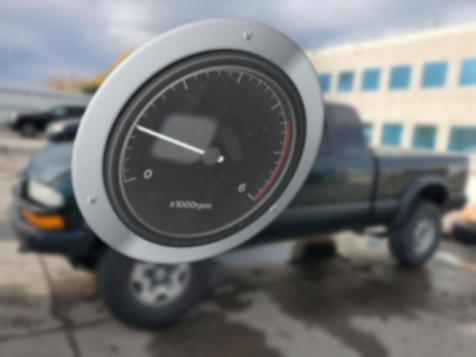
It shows 1000
